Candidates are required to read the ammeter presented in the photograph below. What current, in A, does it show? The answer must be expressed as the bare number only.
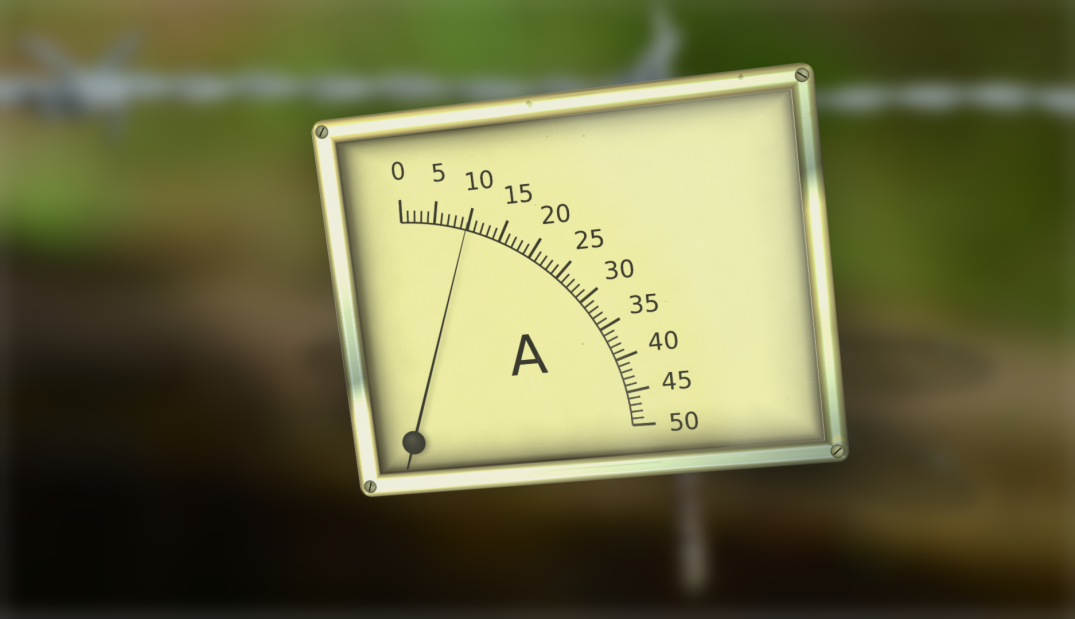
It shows 10
